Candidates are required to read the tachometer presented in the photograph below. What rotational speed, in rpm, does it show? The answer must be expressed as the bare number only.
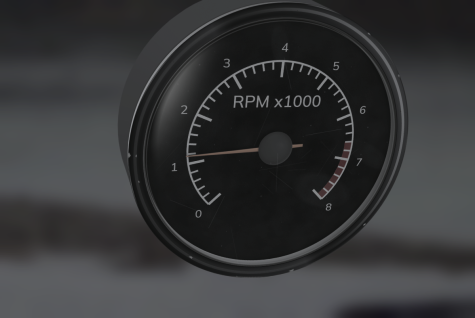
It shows 1200
